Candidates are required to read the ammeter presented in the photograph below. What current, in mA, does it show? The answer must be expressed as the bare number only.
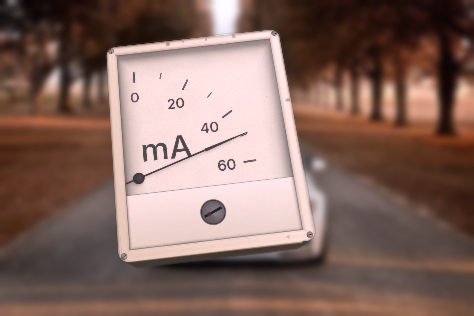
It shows 50
